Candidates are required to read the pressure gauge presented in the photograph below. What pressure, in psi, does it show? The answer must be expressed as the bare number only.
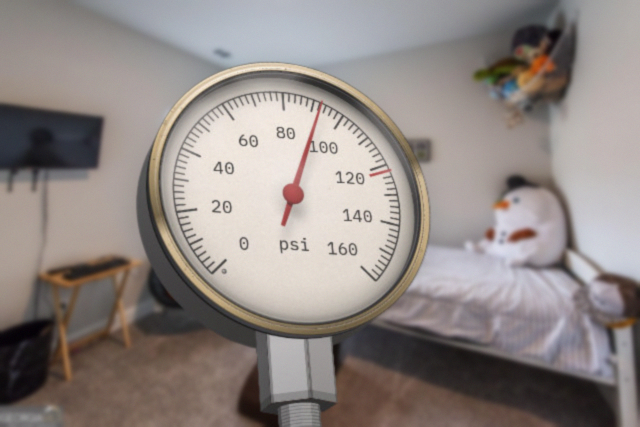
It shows 92
